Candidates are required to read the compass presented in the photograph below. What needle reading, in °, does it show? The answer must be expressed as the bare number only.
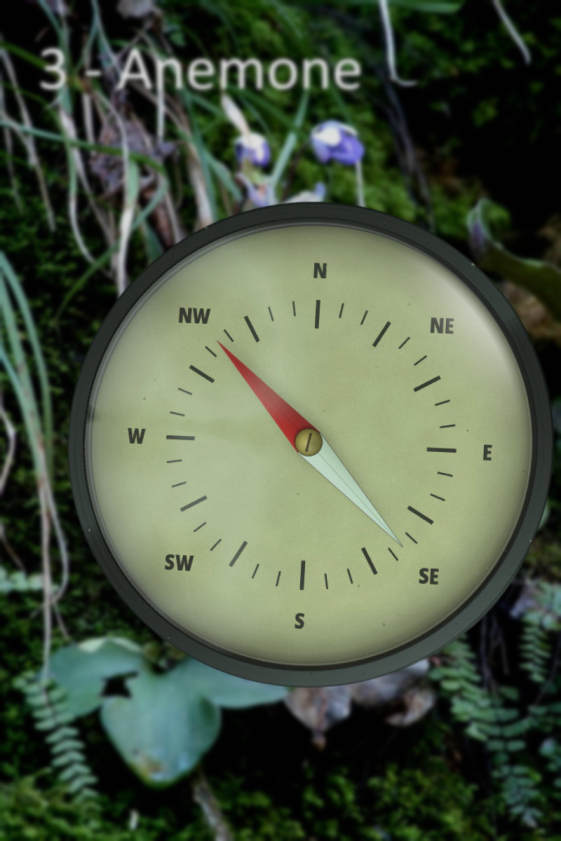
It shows 315
